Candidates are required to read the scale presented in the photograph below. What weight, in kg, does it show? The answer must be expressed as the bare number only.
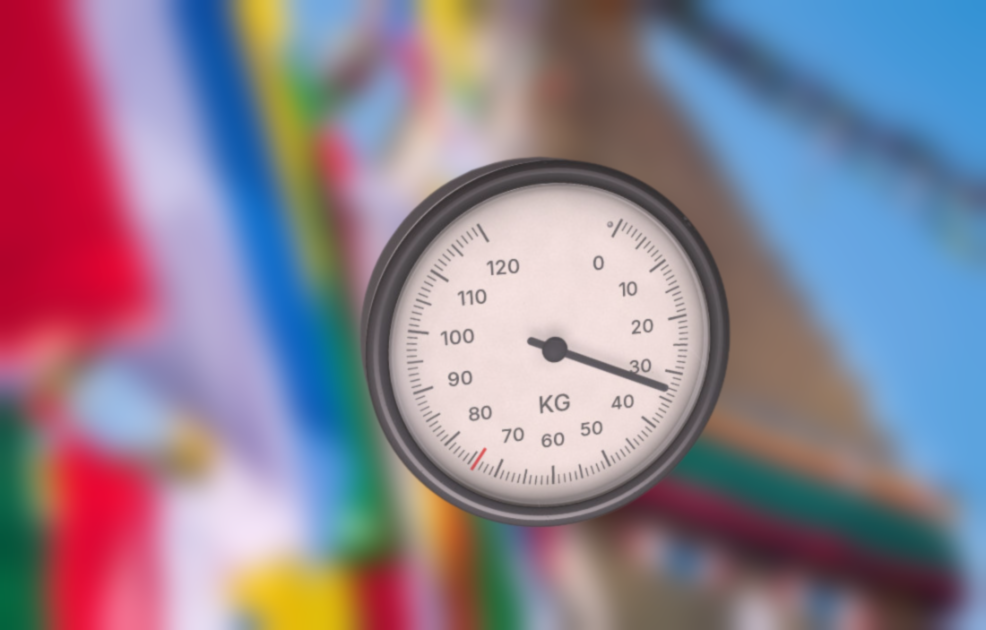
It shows 33
